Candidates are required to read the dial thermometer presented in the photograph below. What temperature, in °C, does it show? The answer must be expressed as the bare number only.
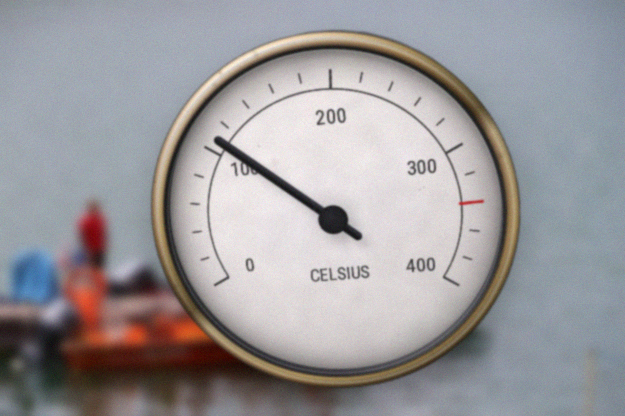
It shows 110
